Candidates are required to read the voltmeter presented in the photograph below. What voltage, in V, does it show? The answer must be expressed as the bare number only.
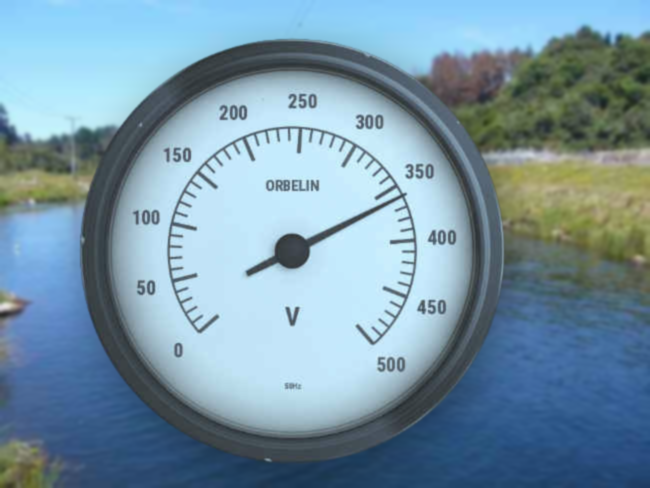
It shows 360
